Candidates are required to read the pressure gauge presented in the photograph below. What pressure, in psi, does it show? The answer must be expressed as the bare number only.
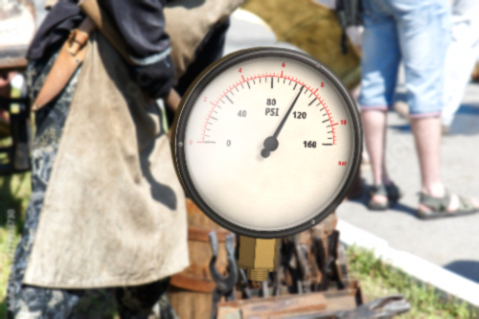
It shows 105
